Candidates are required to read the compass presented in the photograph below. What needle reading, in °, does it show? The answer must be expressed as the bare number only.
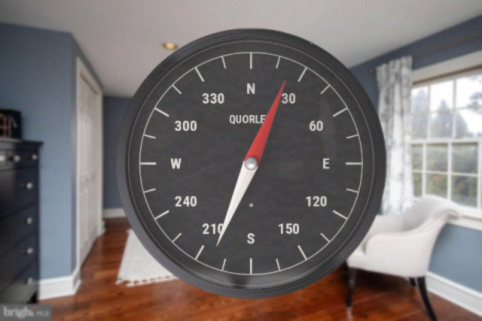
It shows 22.5
